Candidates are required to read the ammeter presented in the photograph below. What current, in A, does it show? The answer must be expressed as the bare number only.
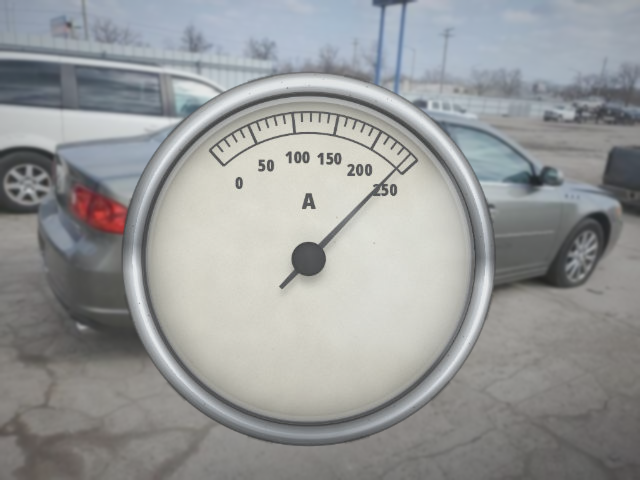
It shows 240
